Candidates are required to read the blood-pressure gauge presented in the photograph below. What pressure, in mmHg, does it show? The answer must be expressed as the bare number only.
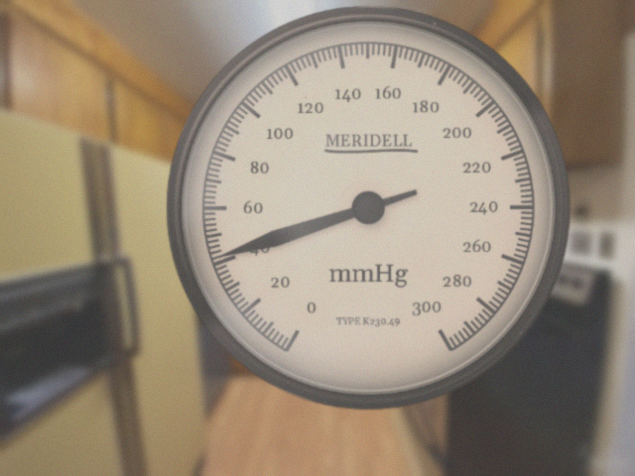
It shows 42
